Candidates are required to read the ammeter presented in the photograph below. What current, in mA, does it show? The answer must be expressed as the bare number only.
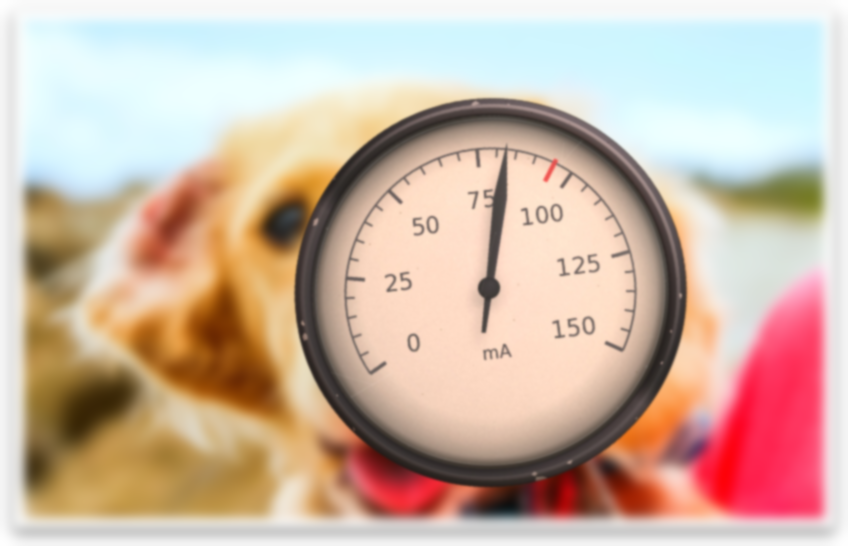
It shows 82.5
